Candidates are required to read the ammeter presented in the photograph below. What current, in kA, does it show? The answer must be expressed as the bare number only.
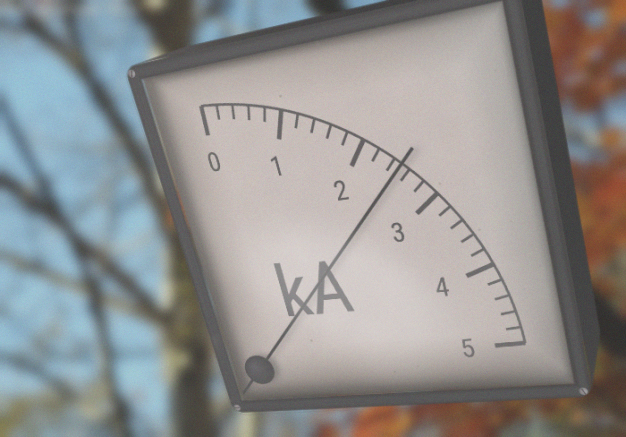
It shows 2.5
